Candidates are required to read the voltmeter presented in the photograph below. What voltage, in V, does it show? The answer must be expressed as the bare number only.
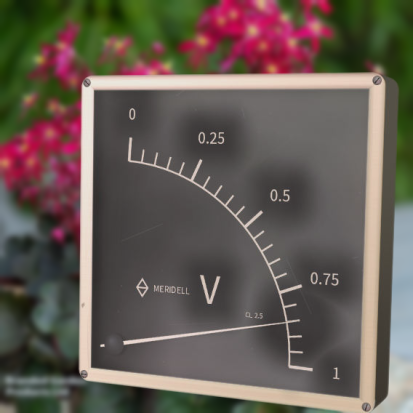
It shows 0.85
